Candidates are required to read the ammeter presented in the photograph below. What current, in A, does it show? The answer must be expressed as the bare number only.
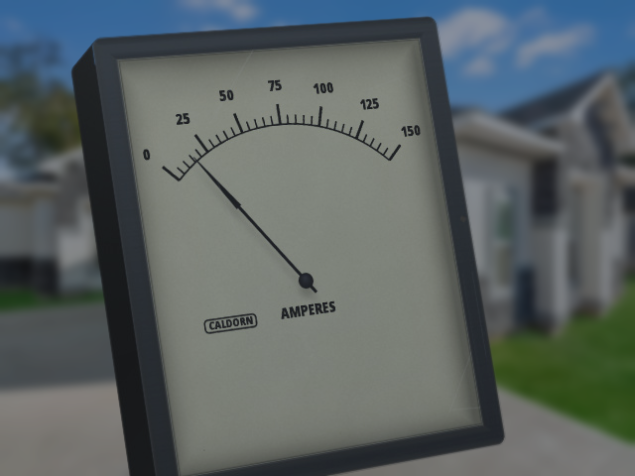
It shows 15
